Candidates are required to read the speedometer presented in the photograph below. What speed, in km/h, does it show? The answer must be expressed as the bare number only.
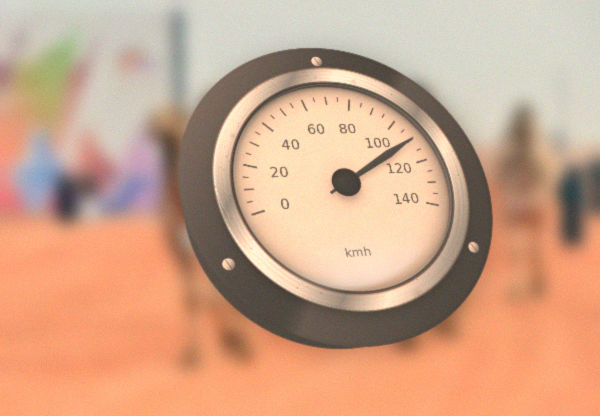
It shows 110
